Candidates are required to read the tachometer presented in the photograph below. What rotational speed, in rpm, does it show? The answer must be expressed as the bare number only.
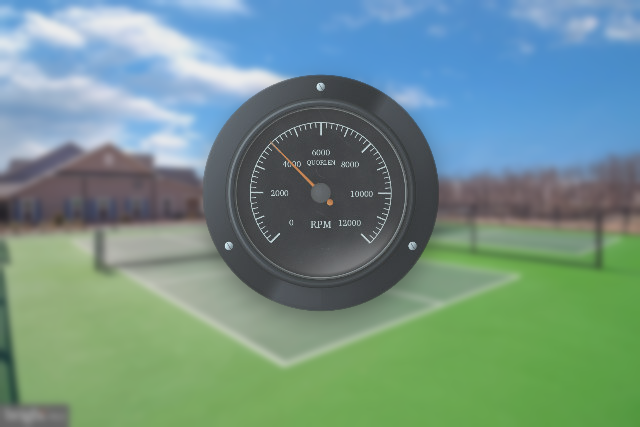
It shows 4000
